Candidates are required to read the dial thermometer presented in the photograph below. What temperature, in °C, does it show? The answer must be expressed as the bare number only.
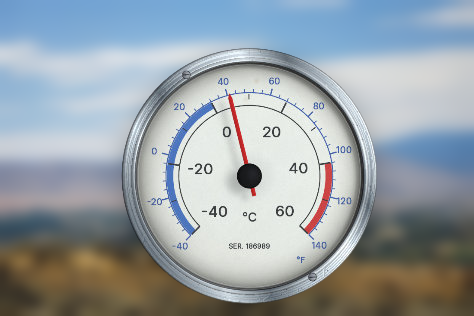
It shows 5
